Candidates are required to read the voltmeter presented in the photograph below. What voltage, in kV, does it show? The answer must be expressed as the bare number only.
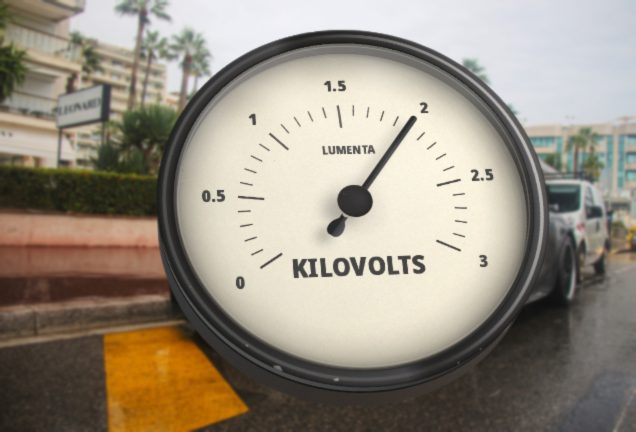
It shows 2
